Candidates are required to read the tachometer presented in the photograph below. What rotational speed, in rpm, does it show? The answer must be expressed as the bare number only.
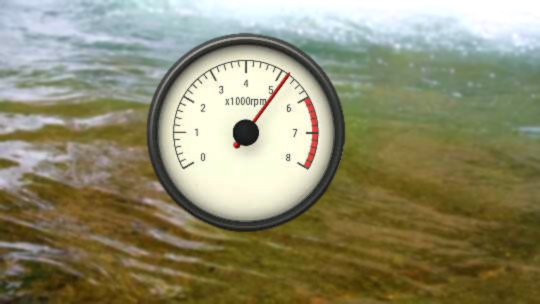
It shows 5200
